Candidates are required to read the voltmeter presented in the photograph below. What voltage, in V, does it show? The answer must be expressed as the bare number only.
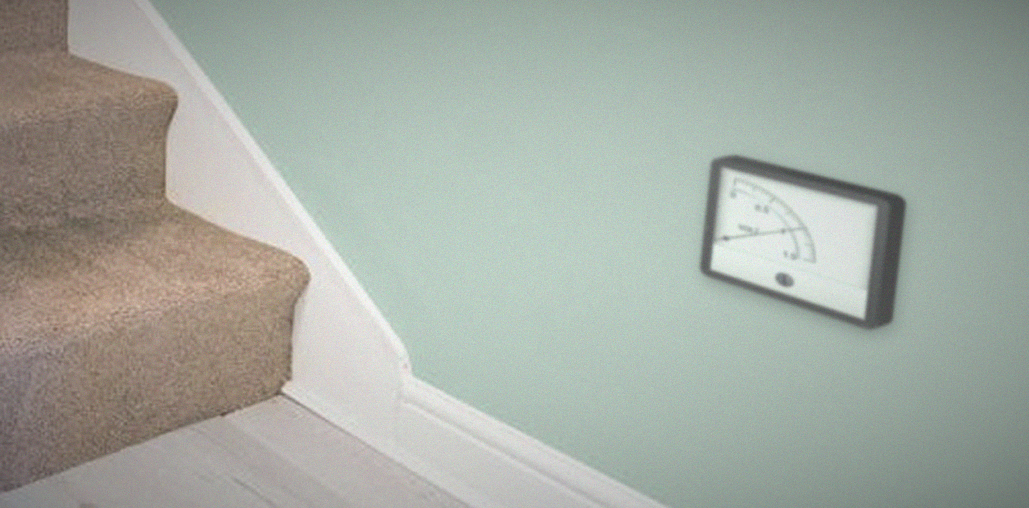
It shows 1
